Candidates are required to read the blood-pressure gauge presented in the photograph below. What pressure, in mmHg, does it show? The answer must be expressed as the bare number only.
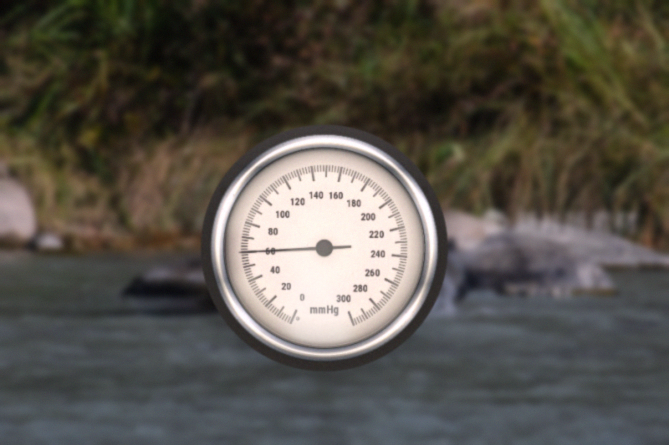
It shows 60
